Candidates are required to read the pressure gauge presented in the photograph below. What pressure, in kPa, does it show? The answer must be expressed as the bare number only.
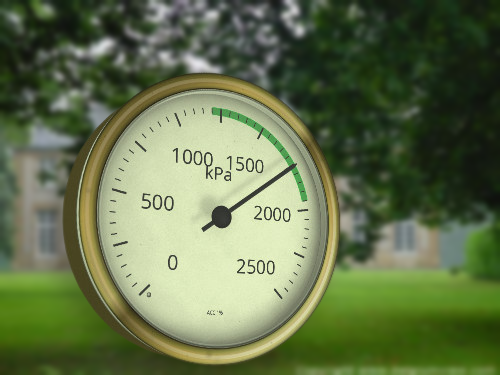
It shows 1750
